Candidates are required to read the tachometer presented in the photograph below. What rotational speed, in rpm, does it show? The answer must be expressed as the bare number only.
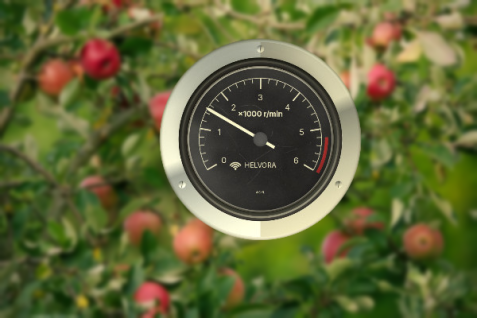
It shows 1500
